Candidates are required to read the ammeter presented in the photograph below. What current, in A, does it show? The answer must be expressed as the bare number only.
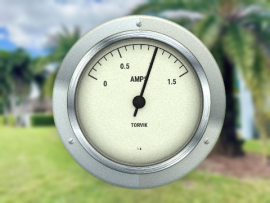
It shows 1
